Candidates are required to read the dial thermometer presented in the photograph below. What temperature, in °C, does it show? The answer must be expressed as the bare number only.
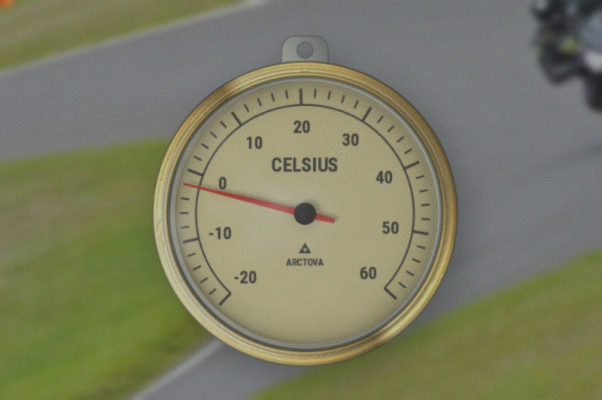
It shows -2
